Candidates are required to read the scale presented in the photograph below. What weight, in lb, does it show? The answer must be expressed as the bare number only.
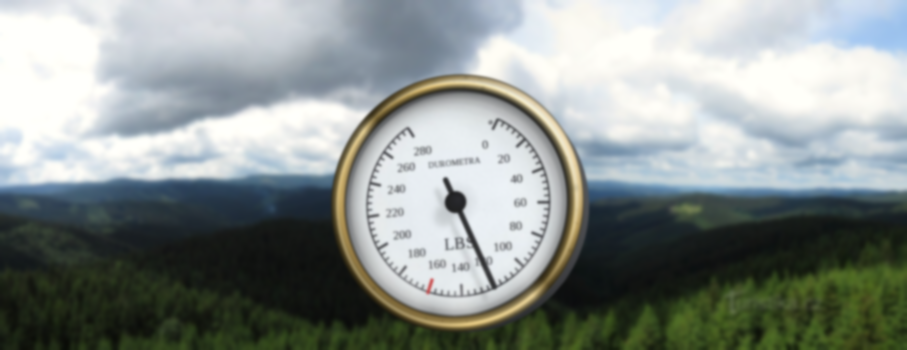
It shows 120
